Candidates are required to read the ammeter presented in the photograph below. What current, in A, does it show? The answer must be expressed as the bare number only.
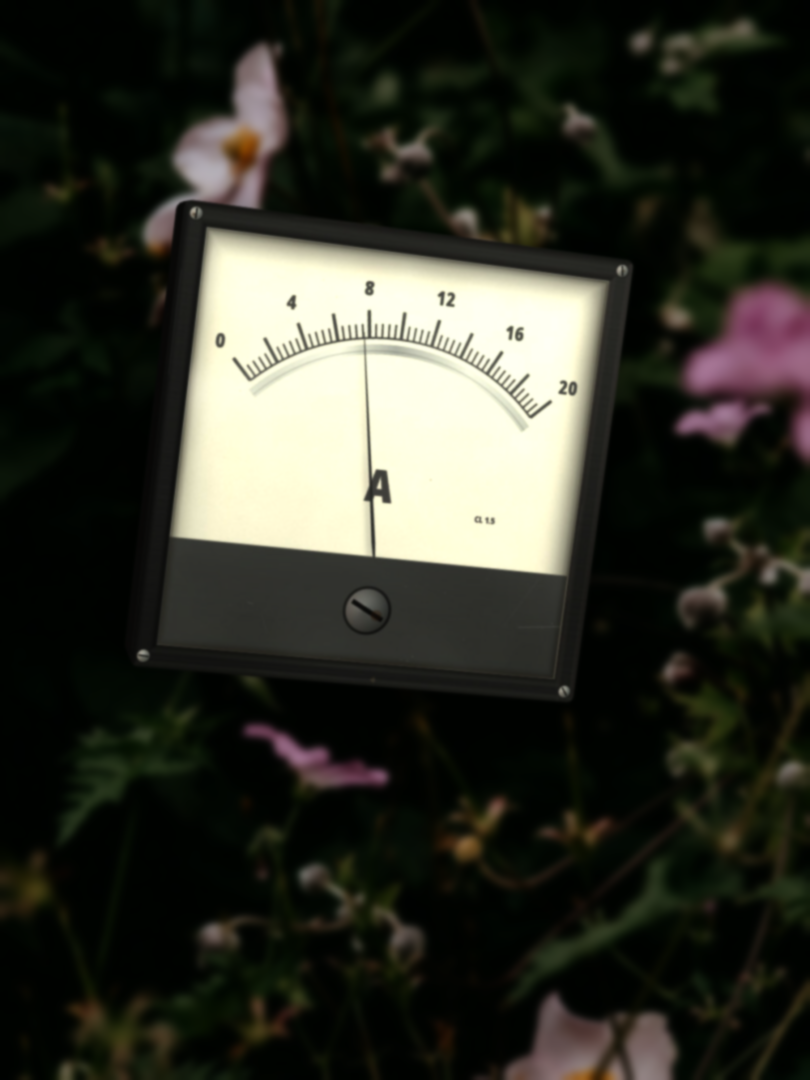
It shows 7.6
